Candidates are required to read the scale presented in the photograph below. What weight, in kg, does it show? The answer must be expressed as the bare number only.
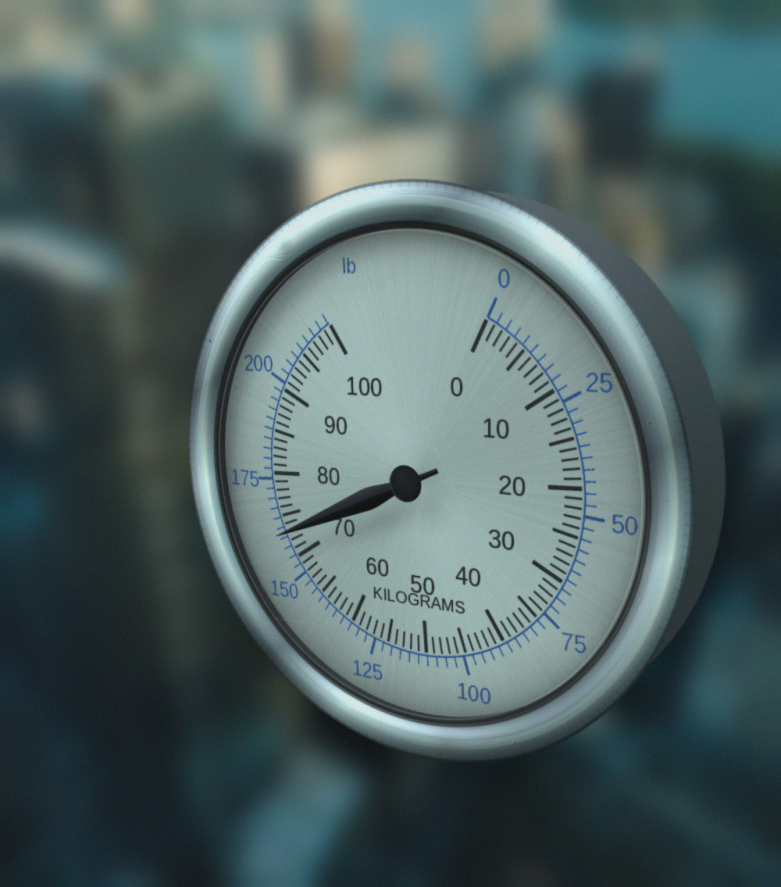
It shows 73
